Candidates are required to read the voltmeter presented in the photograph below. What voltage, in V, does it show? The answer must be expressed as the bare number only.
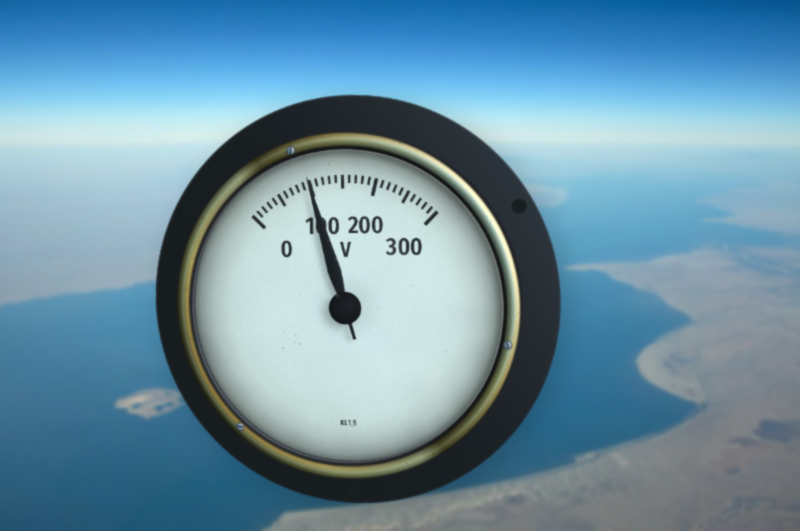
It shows 100
